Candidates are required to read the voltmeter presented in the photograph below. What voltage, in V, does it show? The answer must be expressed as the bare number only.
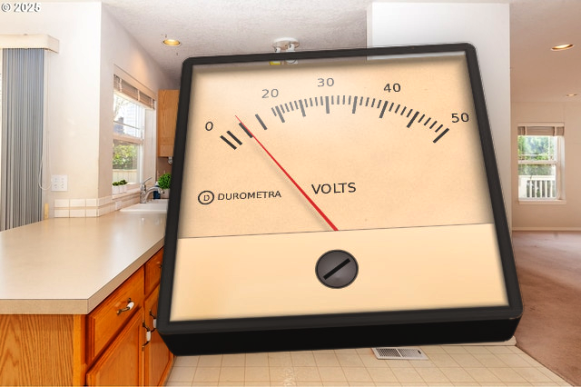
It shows 10
